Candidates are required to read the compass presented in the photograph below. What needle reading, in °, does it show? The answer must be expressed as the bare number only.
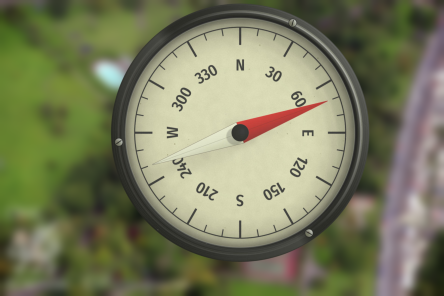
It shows 70
